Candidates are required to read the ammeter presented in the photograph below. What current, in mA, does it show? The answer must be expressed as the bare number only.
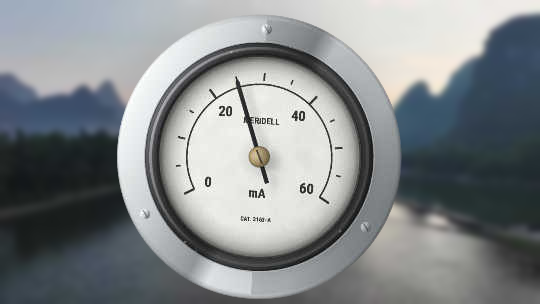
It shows 25
